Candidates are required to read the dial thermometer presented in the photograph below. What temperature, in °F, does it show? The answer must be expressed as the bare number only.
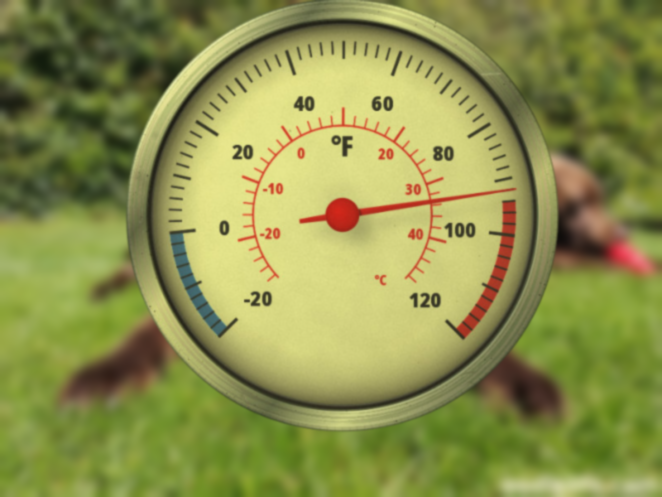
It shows 92
